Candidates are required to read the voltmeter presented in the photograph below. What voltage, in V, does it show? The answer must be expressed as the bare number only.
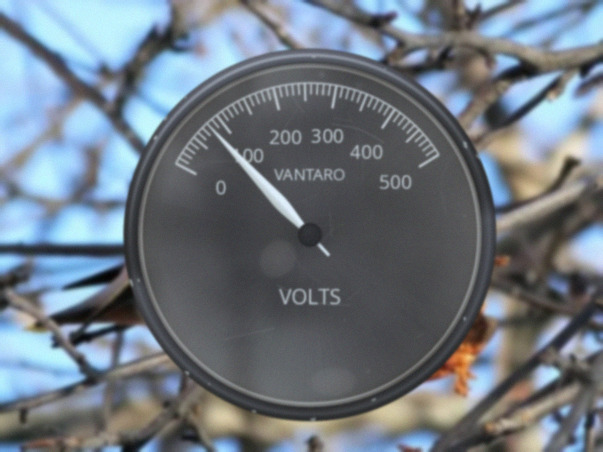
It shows 80
